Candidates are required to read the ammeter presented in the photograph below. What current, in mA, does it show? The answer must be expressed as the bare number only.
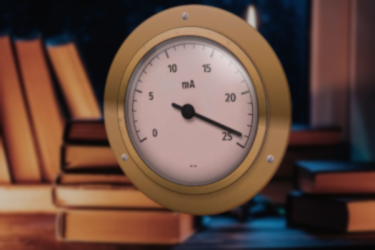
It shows 24
